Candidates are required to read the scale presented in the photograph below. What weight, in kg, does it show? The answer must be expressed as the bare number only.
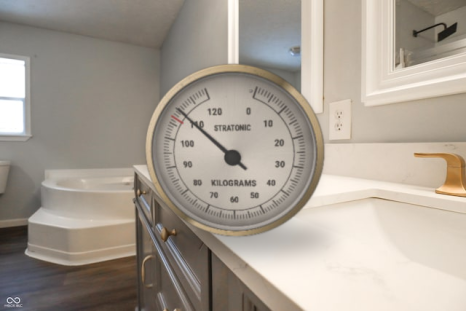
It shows 110
